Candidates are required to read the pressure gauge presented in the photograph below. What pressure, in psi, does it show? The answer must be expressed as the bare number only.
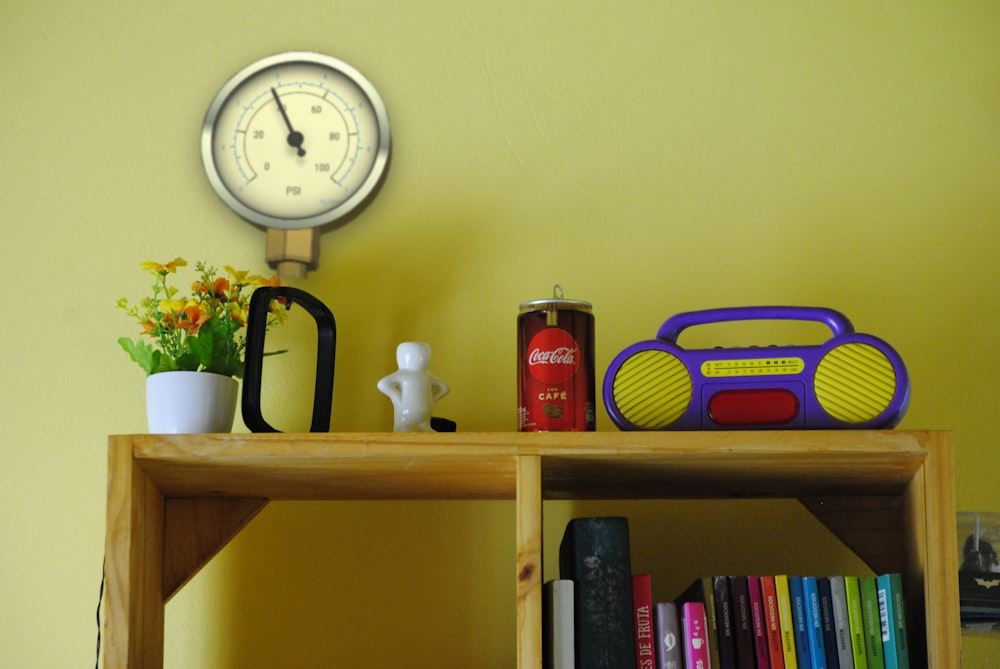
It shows 40
